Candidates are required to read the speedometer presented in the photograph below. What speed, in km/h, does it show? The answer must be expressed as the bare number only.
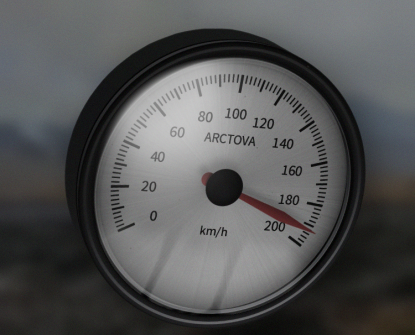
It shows 192
